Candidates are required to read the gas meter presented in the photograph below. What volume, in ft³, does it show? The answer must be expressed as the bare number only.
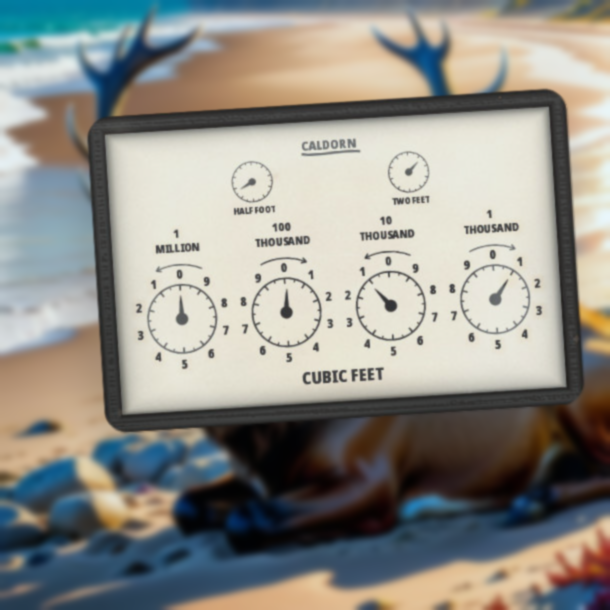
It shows 1100
